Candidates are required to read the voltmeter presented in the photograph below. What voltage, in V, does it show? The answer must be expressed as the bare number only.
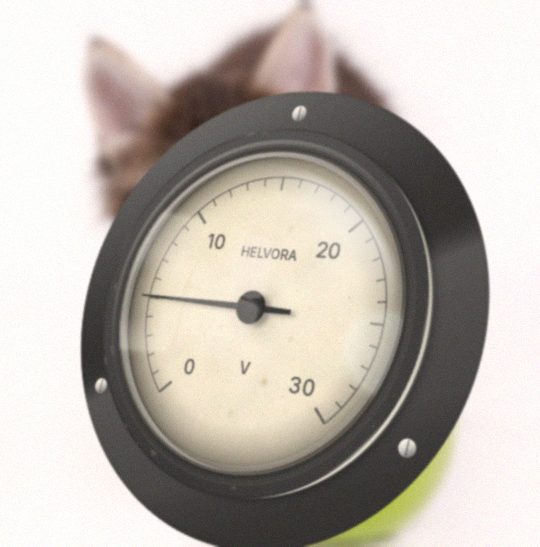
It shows 5
